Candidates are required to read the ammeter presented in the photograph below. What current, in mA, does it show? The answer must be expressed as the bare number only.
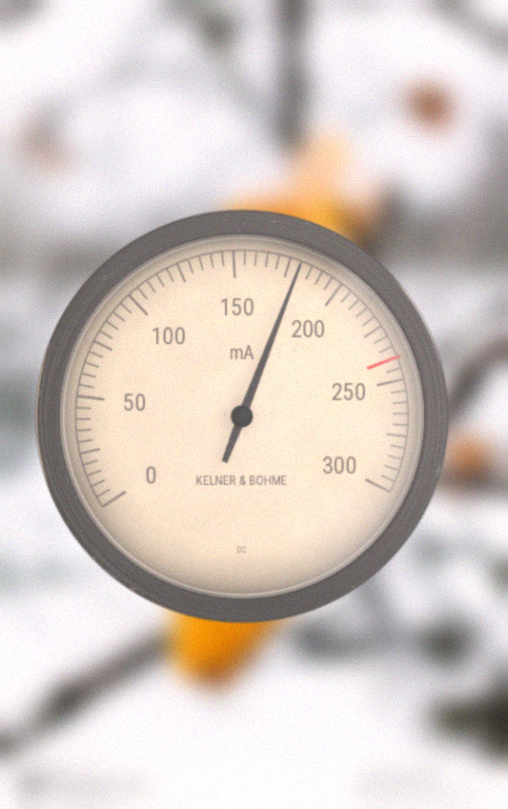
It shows 180
